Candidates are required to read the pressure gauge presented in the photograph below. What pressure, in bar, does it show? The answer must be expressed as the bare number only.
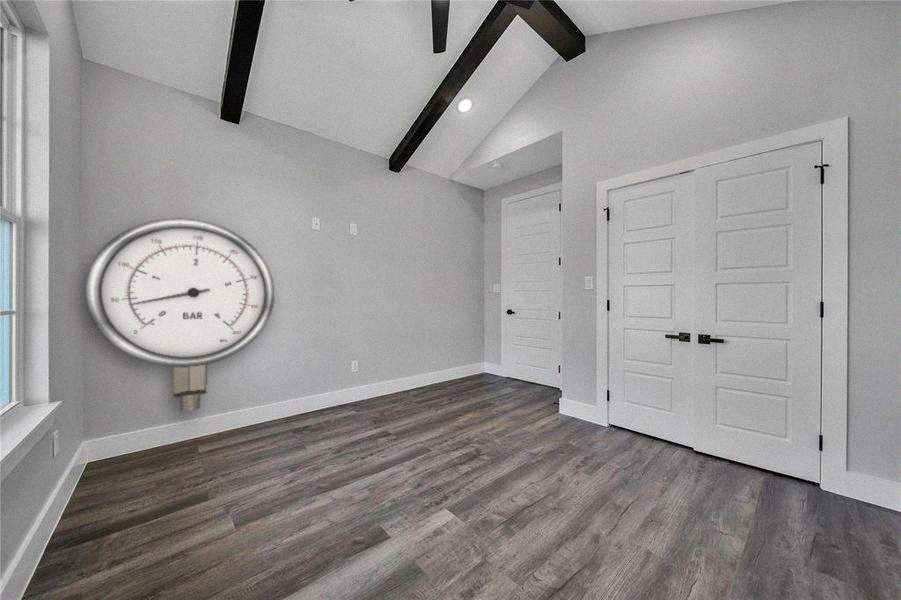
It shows 0.4
